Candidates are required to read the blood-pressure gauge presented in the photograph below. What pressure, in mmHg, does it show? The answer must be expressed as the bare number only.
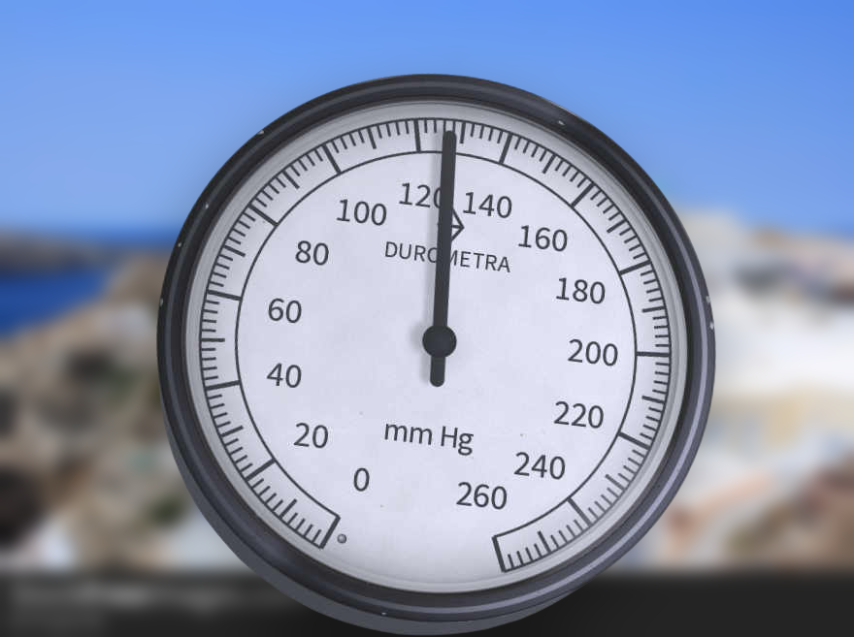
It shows 127
